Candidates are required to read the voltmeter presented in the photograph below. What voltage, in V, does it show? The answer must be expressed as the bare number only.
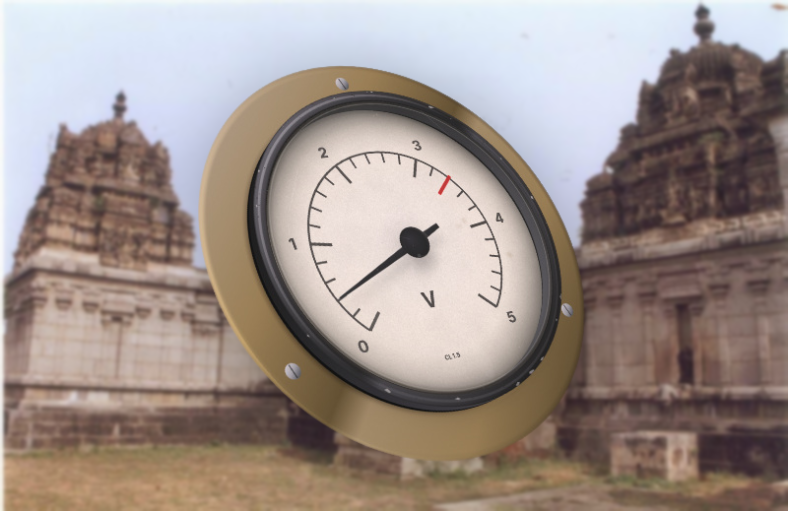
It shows 0.4
